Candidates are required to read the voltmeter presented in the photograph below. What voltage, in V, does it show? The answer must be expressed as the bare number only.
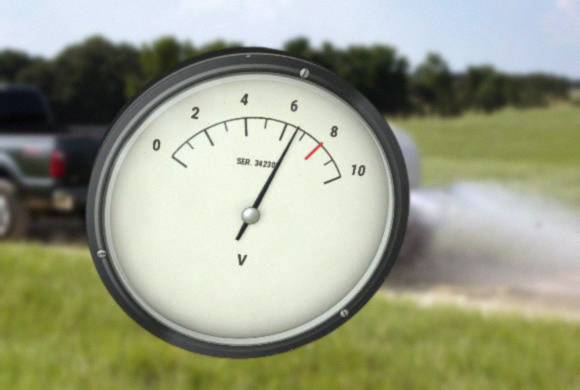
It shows 6.5
